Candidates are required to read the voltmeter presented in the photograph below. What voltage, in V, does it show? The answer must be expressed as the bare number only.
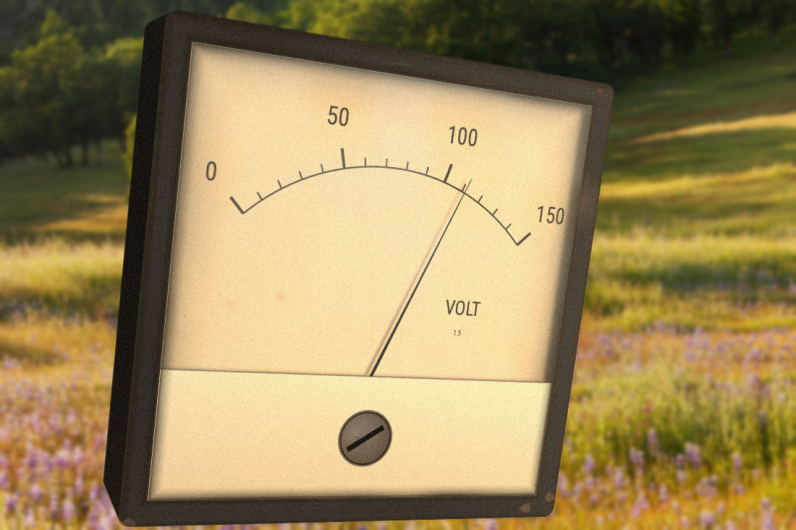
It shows 110
